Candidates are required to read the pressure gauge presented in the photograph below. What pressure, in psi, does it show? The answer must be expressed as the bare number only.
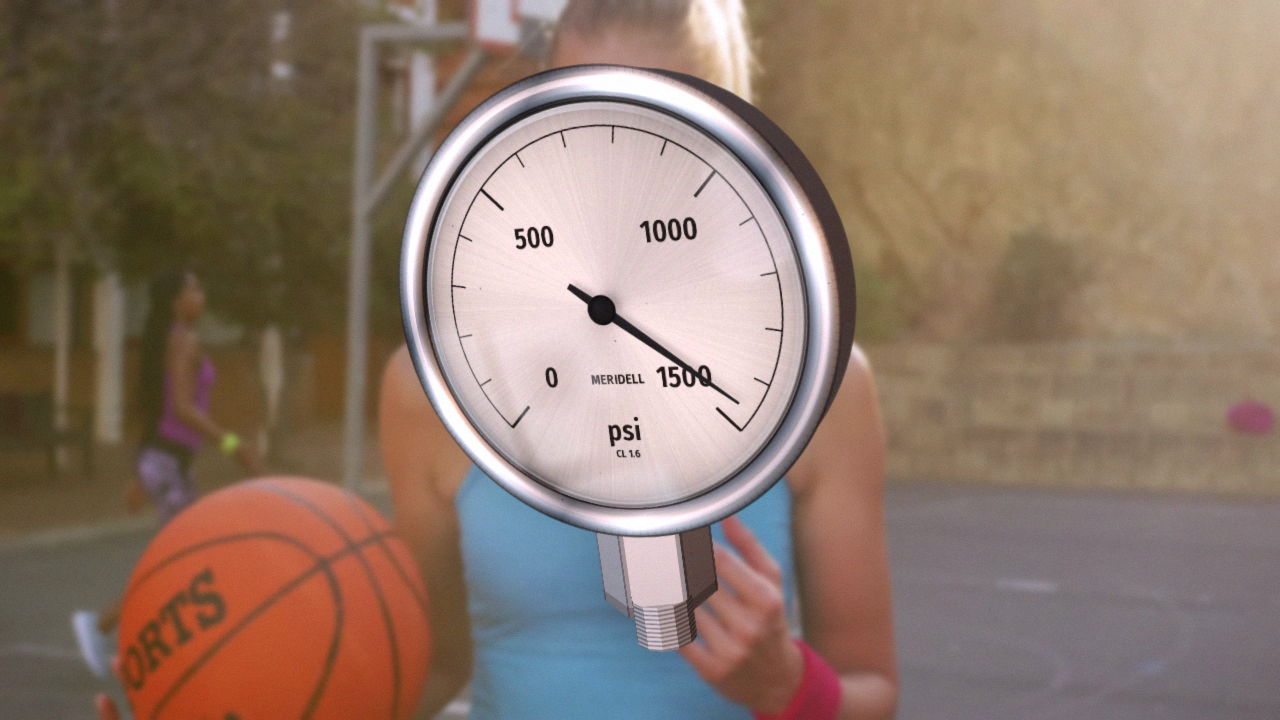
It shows 1450
